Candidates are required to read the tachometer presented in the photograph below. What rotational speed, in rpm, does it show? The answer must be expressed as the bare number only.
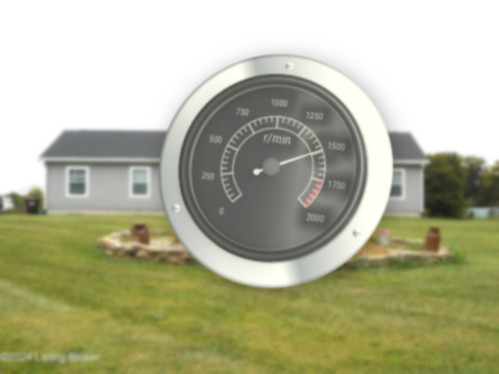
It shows 1500
